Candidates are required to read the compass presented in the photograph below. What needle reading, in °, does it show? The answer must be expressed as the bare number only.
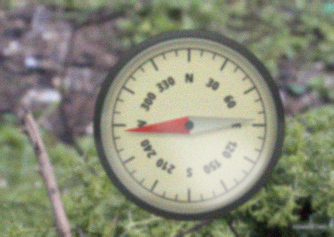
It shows 265
